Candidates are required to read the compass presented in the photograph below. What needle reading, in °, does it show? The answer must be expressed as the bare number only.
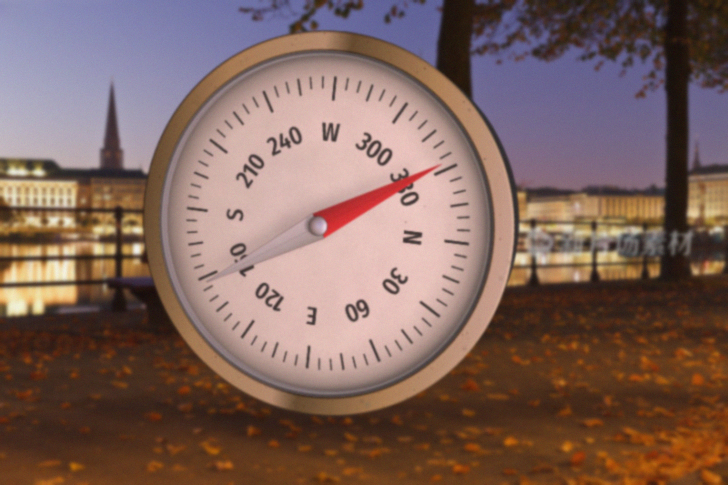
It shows 327.5
